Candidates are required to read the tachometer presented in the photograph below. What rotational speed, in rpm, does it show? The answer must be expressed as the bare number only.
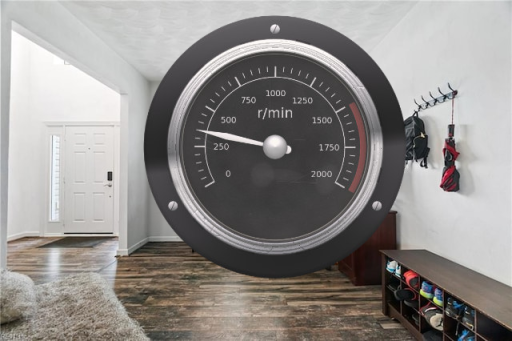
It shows 350
